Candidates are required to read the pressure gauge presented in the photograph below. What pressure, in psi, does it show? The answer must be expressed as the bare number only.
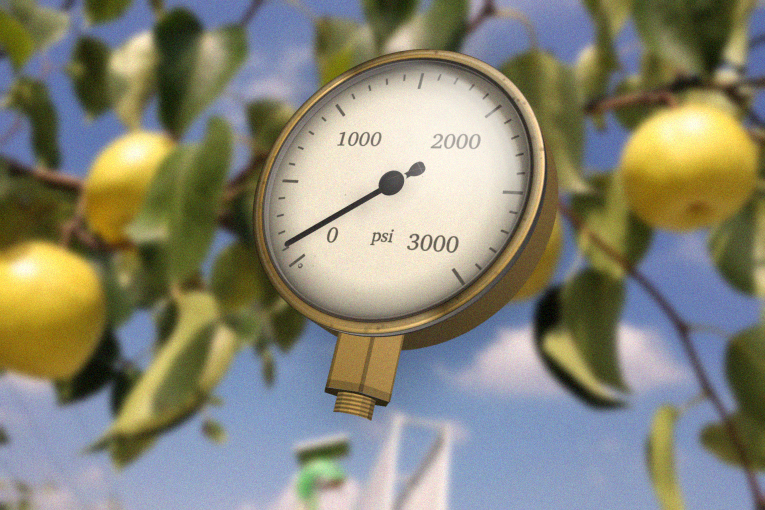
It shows 100
